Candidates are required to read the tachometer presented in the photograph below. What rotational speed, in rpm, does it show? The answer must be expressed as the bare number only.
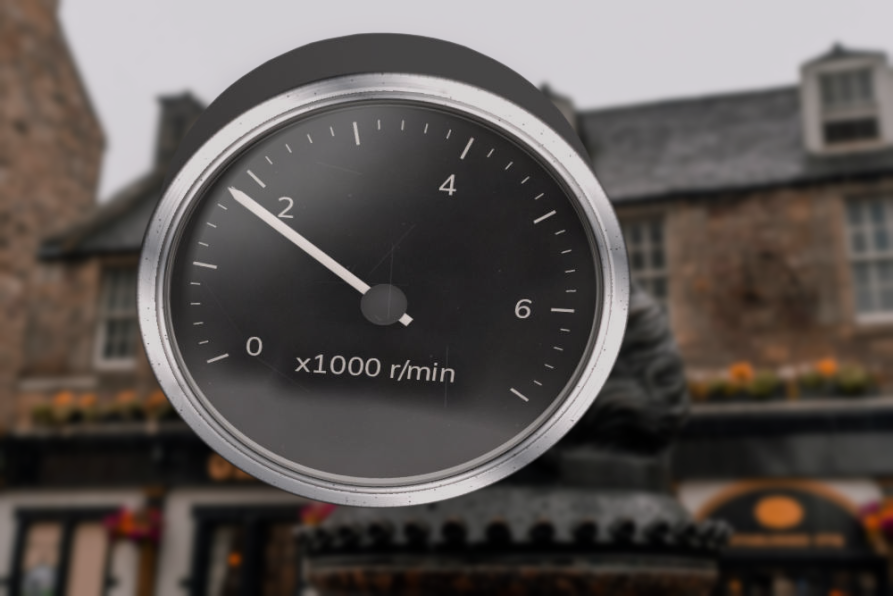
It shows 1800
